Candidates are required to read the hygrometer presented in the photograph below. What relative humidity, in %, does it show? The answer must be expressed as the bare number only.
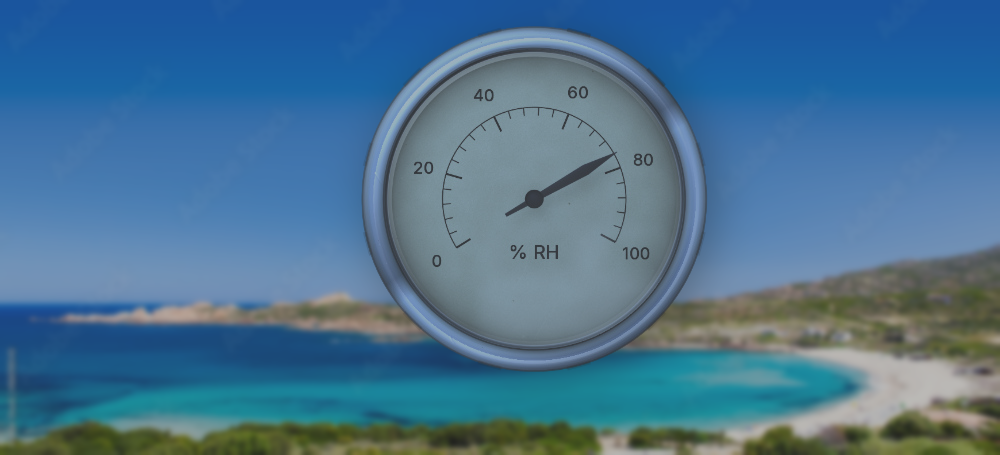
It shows 76
